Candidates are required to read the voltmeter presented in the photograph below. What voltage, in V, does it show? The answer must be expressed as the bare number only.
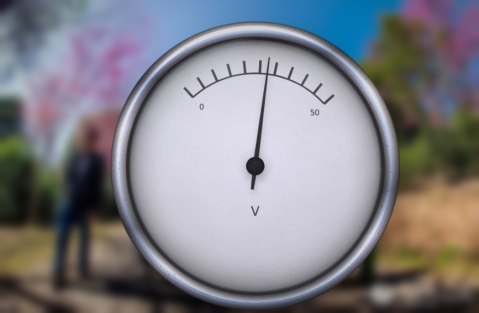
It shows 27.5
